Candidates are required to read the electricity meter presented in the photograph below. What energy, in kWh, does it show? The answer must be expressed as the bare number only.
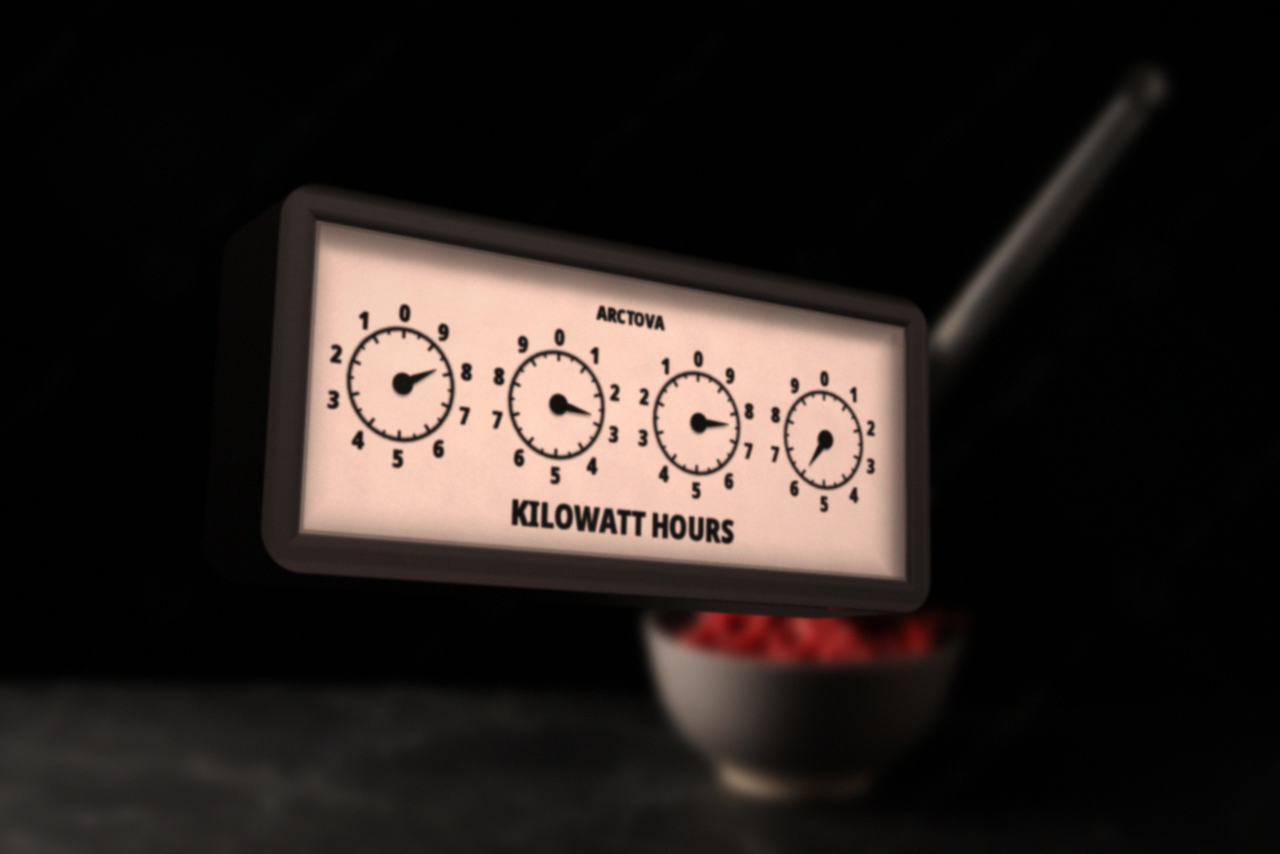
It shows 8276
